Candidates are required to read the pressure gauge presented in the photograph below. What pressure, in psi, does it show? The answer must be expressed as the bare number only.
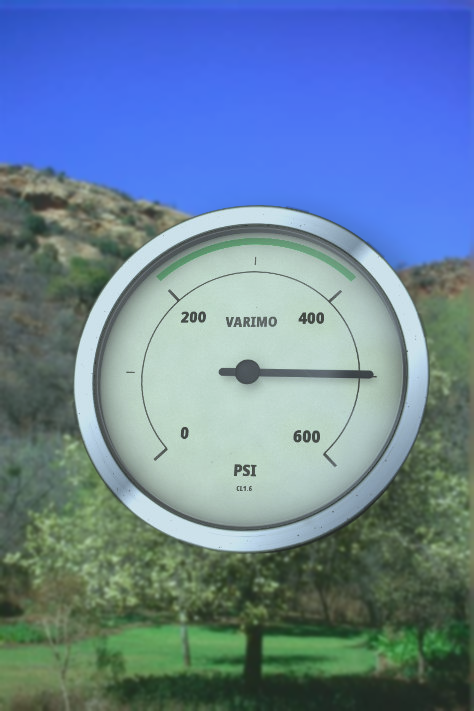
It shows 500
